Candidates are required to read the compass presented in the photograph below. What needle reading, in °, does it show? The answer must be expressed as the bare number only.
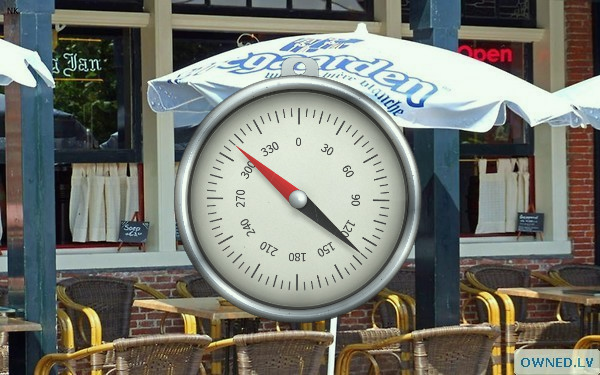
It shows 310
